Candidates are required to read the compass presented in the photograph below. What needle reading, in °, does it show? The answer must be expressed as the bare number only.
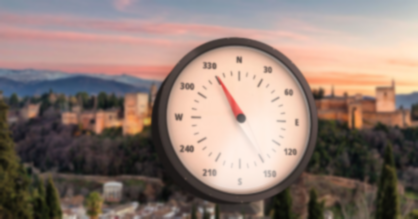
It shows 330
